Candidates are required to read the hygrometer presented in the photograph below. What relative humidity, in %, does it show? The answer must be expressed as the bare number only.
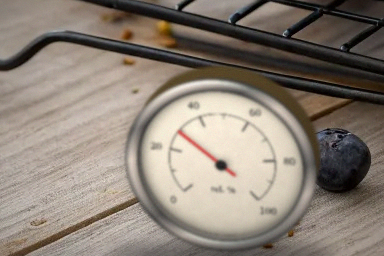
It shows 30
